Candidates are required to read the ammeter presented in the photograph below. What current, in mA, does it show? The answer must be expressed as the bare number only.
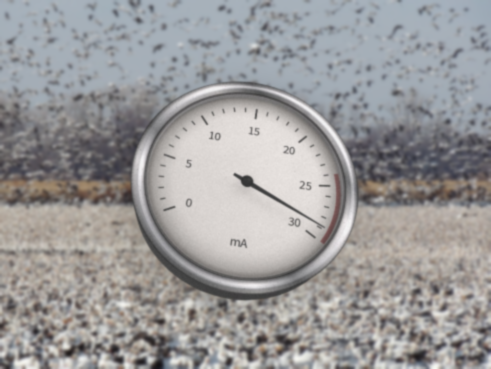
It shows 29
